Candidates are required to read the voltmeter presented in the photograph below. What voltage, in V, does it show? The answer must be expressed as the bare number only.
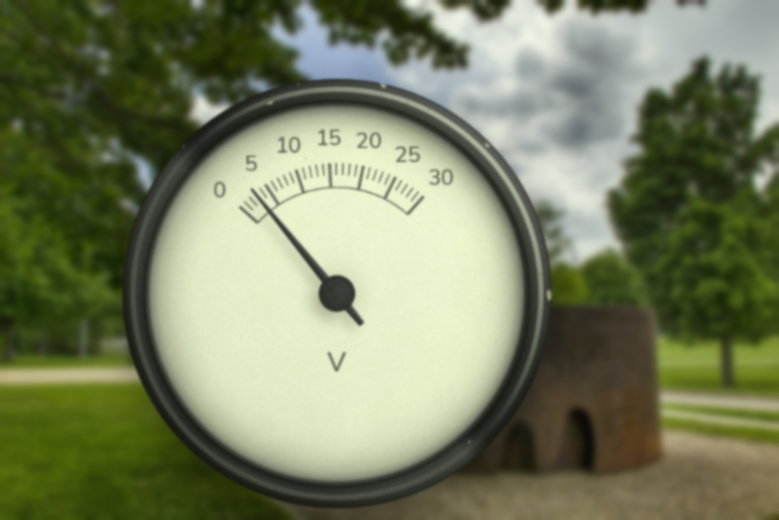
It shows 3
